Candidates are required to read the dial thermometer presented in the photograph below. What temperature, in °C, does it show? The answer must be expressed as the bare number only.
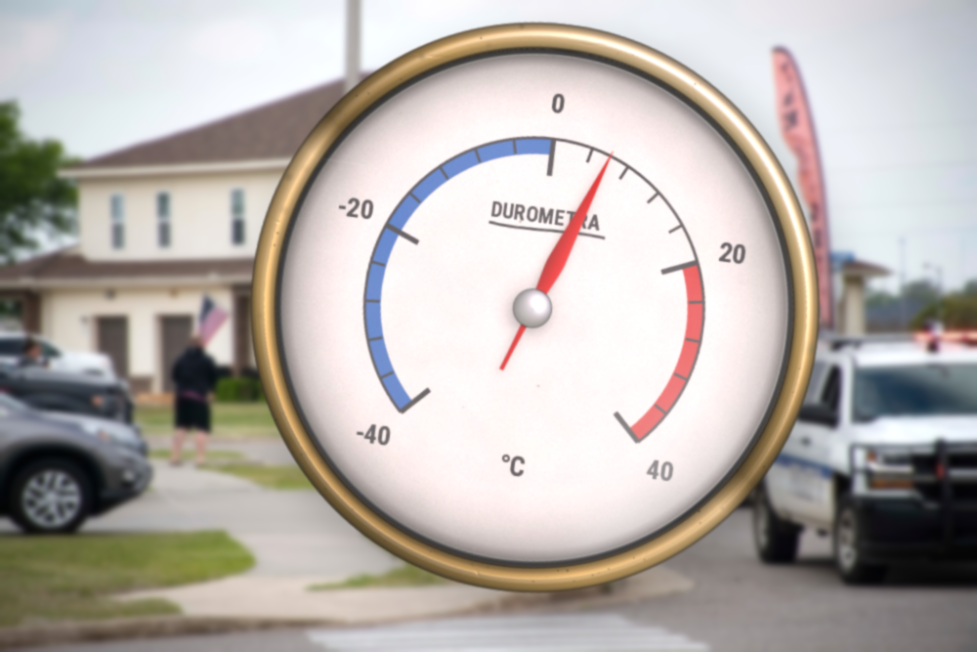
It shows 6
